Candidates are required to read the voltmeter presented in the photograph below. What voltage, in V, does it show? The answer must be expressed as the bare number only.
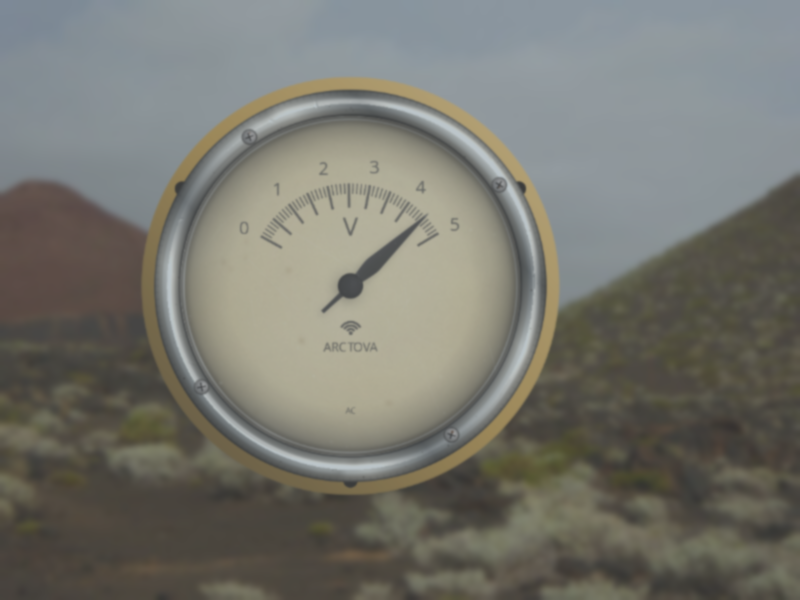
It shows 4.5
